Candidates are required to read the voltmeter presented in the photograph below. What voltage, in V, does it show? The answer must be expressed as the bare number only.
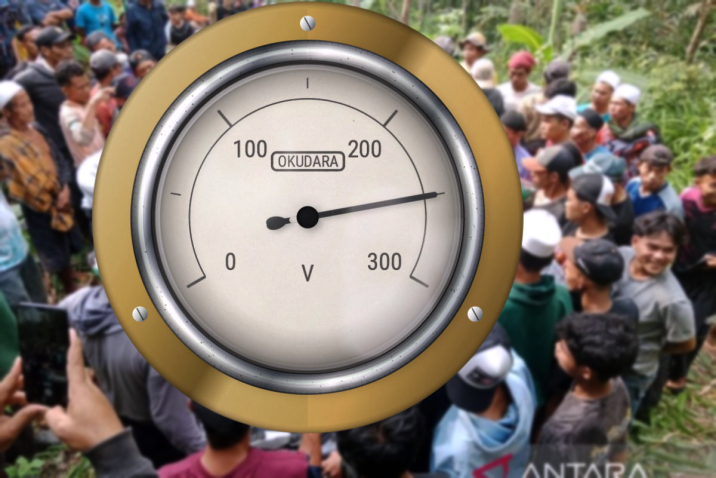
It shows 250
